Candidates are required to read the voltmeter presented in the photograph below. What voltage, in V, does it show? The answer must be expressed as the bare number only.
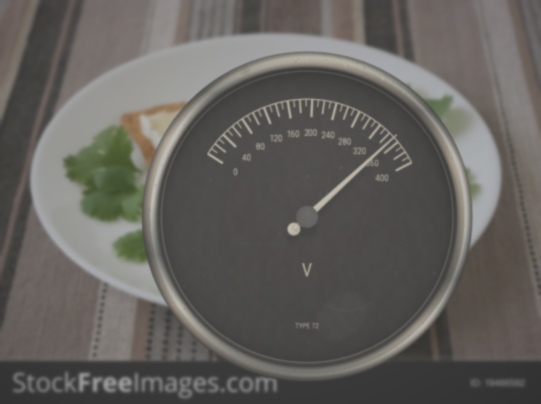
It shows 350
